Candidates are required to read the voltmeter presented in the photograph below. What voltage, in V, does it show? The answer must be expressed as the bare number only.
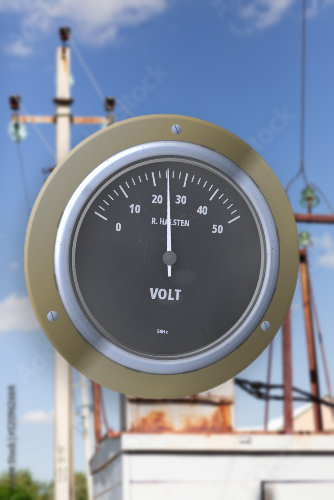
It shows 24
